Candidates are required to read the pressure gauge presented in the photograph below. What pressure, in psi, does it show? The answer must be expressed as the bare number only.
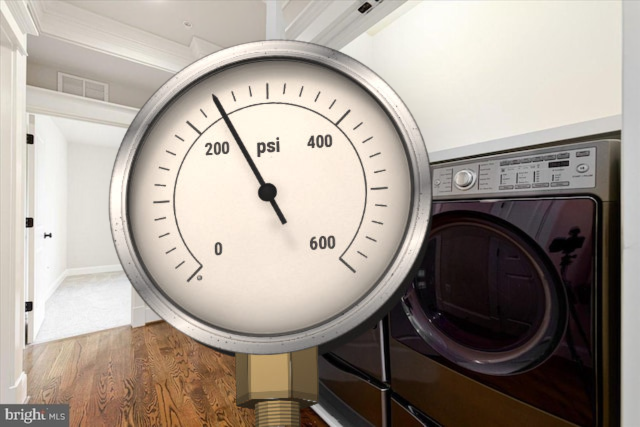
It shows 240
